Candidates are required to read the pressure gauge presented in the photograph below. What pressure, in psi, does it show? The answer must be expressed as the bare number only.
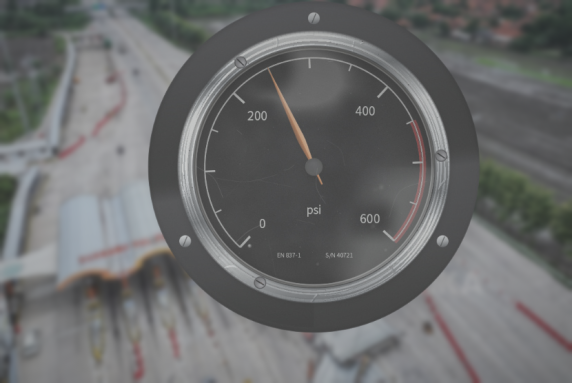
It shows 250
